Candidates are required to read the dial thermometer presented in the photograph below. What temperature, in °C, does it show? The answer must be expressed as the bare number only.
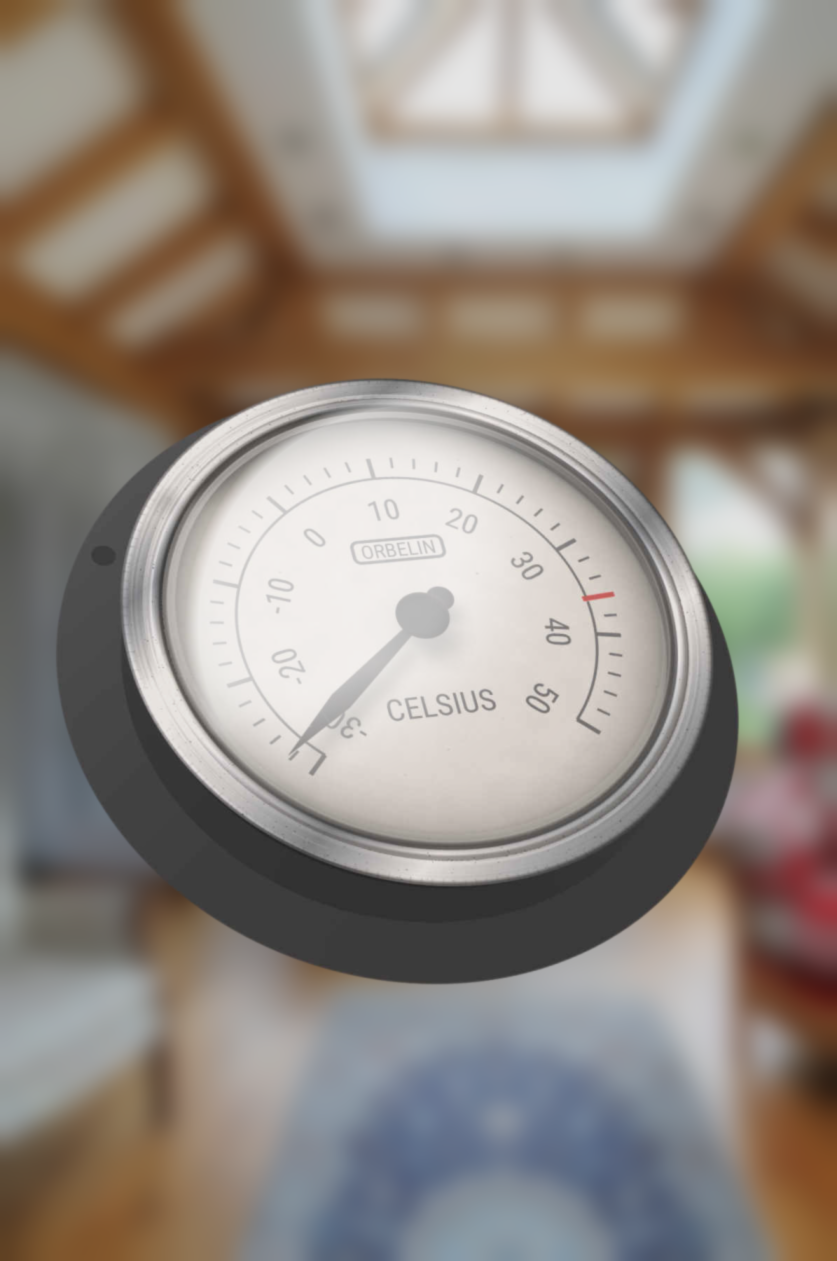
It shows -28
